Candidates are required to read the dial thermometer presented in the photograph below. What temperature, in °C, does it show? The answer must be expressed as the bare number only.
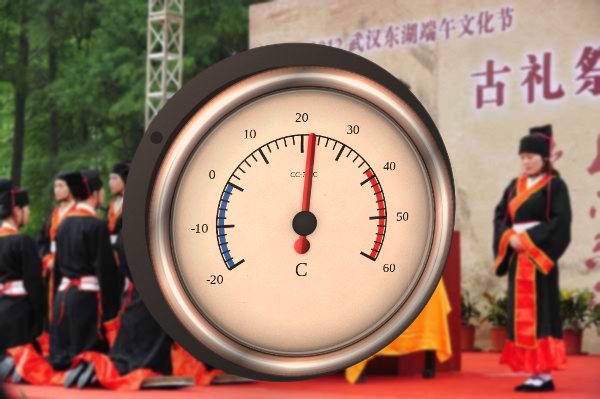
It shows 22
